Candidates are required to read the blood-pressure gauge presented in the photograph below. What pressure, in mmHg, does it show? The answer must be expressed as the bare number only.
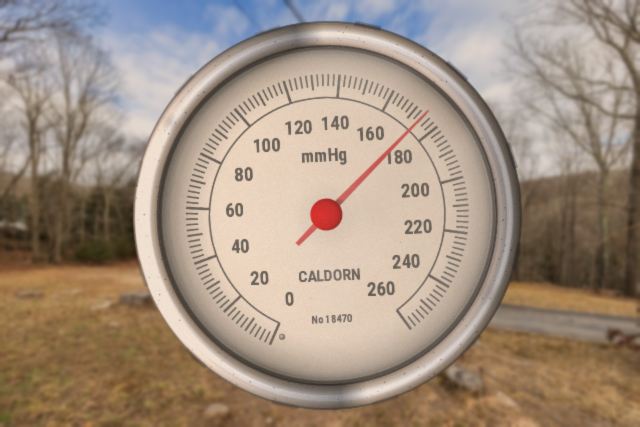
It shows 174
